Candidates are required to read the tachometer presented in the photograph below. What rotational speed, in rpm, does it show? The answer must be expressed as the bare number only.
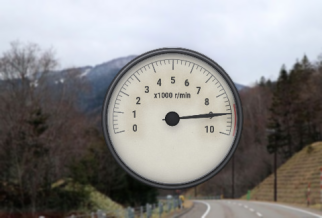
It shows 9000
